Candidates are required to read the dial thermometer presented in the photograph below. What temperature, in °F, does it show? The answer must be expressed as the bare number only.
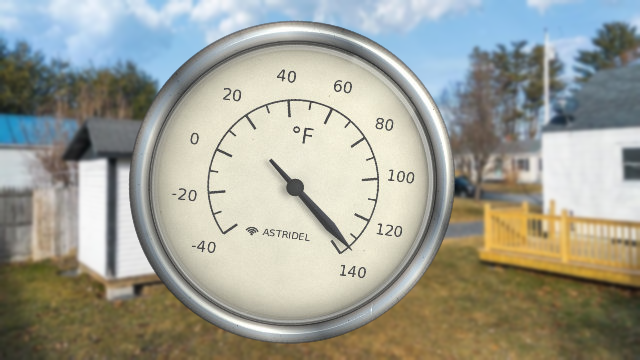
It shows 135
